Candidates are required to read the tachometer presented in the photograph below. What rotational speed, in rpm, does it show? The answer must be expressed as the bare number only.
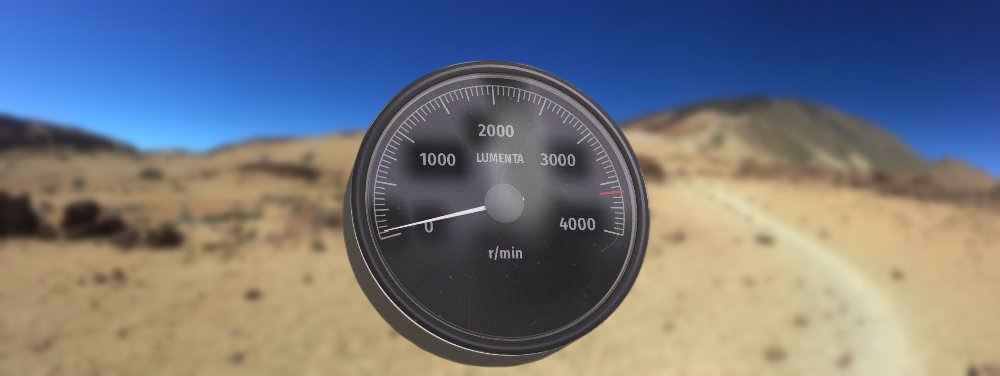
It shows 50
